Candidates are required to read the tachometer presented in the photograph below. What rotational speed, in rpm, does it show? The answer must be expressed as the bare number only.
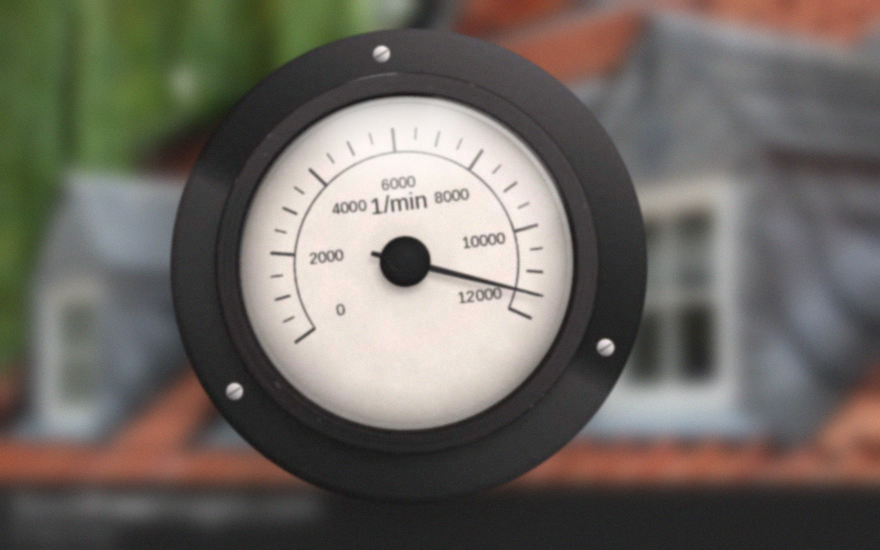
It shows 11500
